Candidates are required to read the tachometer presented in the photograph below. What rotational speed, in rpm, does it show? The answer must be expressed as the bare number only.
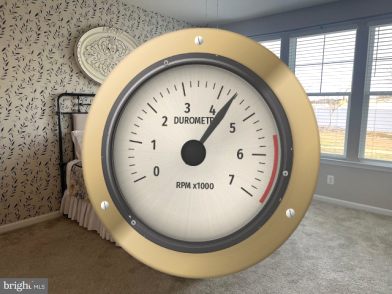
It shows 4400
